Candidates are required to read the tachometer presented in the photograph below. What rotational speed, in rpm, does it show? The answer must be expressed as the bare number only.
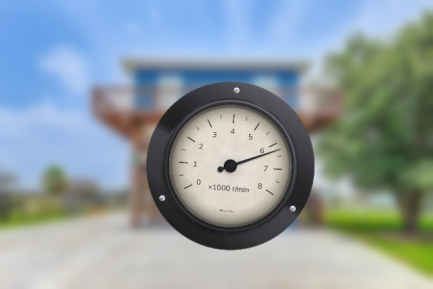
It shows 6250
